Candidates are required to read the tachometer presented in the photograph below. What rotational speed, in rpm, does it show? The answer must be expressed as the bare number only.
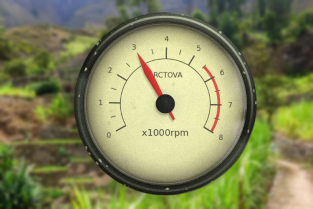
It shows 3000
